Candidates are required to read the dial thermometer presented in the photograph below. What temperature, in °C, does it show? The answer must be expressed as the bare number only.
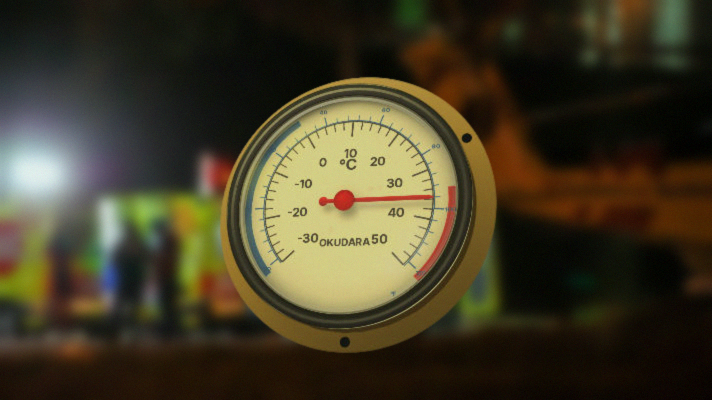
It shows 36
